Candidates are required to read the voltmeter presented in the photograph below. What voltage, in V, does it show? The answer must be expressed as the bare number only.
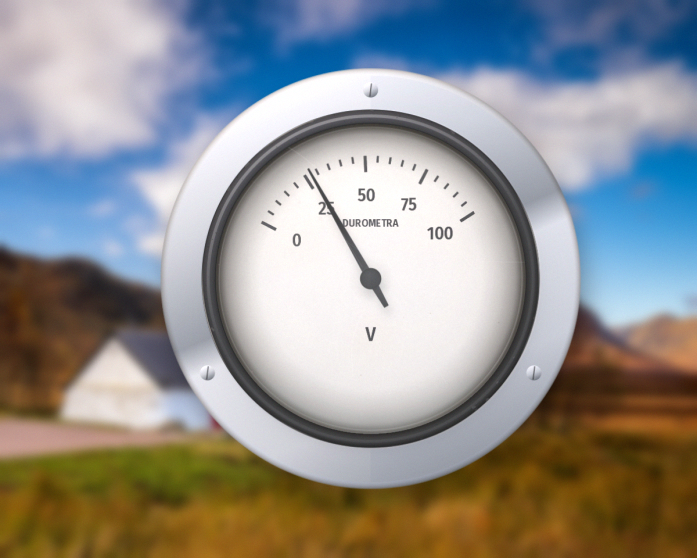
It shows 27.5
